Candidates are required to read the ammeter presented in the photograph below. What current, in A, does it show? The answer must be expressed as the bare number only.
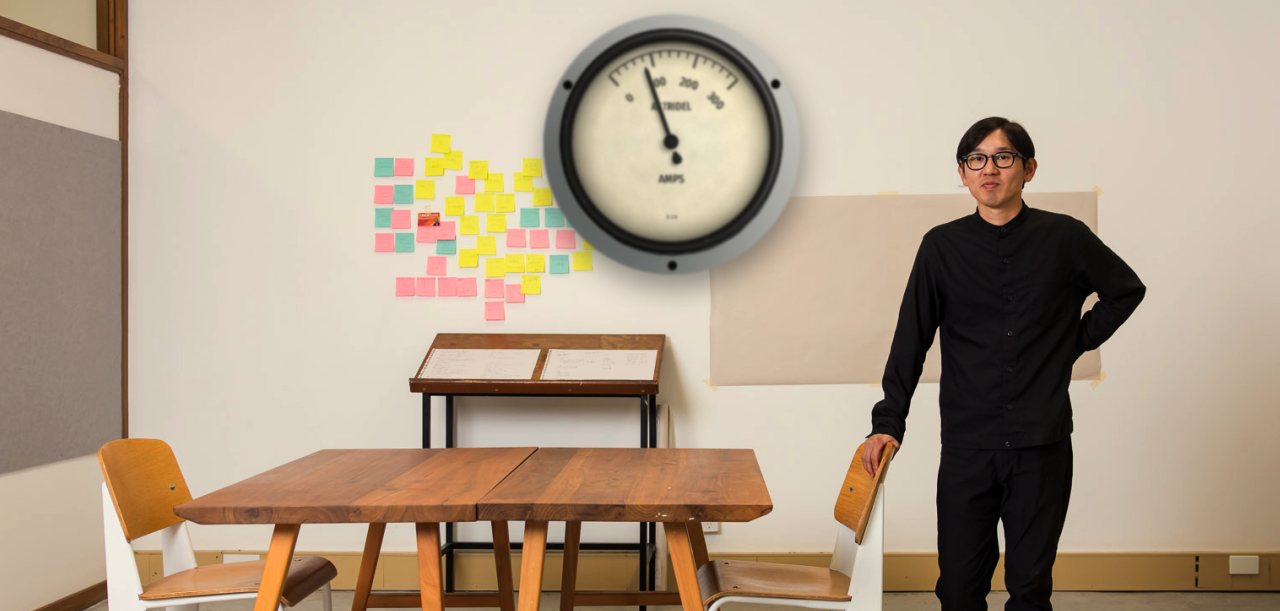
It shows 80
